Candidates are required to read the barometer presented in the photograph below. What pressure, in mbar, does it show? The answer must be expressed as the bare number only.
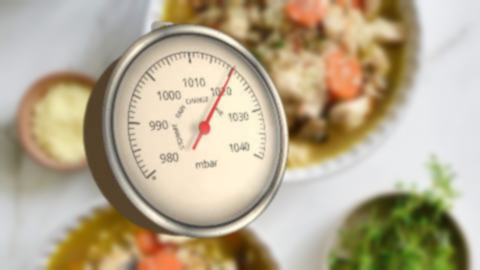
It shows 1020
